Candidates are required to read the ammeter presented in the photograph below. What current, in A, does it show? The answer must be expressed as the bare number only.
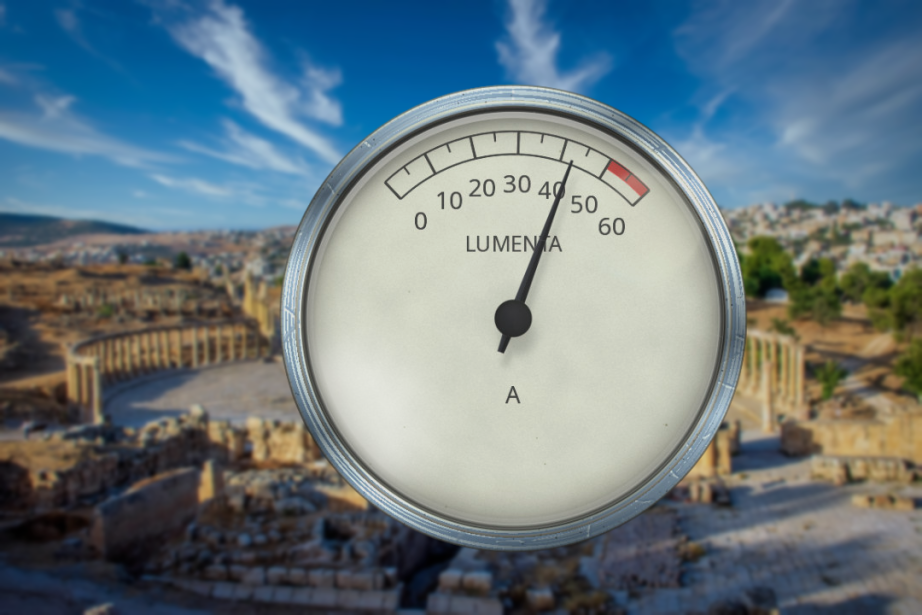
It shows 42.5
